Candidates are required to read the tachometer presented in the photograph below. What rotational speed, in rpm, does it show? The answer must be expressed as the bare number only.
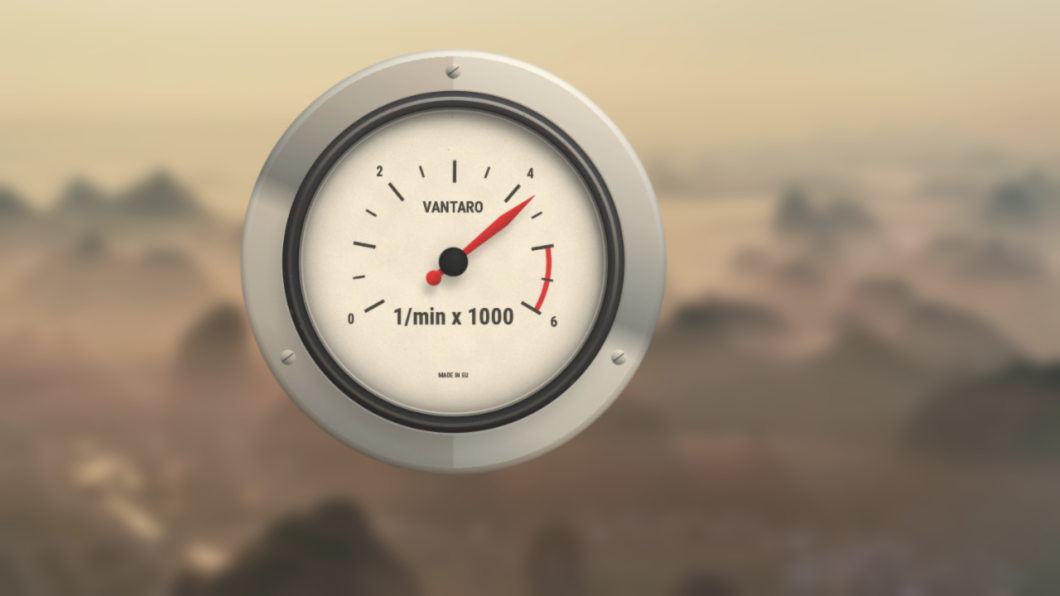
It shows 4250
